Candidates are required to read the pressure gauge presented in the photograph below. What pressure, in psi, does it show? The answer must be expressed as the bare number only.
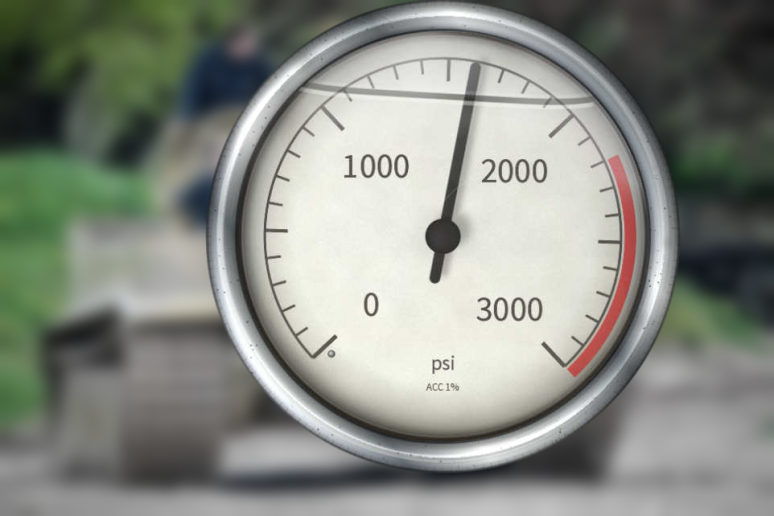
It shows 1600
